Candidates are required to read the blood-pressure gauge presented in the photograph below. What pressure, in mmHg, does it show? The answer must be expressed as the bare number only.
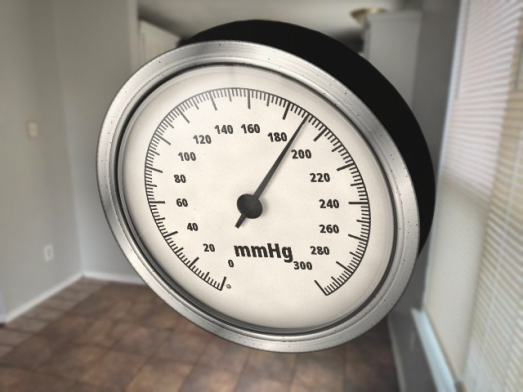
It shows 190
